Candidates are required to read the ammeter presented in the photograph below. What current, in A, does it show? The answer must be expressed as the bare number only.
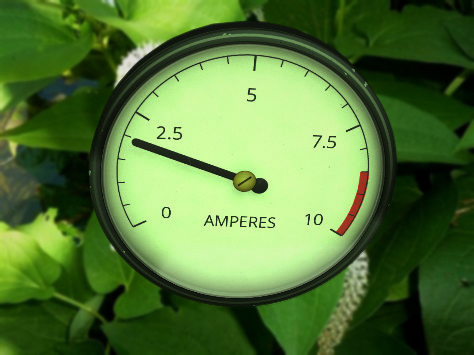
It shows 2
